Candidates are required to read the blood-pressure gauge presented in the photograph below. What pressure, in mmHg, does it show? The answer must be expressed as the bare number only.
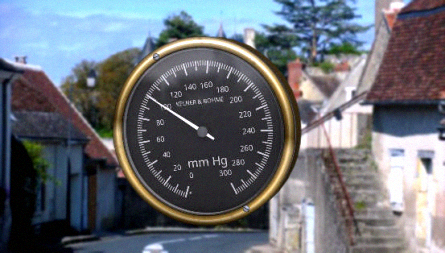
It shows 100
